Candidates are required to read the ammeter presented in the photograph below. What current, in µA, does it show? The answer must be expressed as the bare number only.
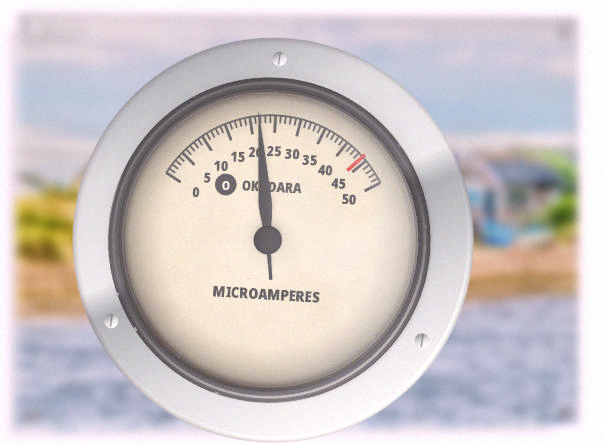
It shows 22
